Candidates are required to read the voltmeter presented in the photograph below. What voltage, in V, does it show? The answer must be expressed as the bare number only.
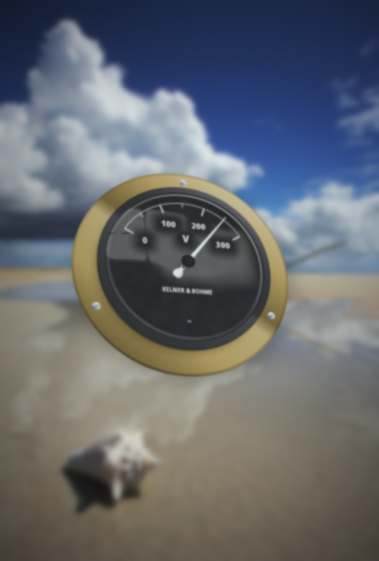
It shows 250
